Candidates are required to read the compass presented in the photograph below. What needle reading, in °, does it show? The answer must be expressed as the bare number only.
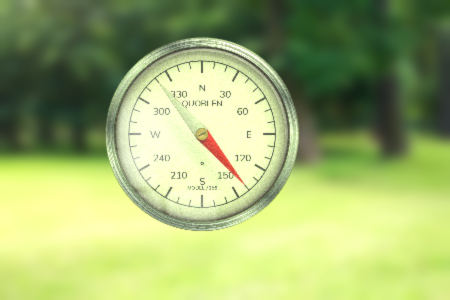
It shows 140
